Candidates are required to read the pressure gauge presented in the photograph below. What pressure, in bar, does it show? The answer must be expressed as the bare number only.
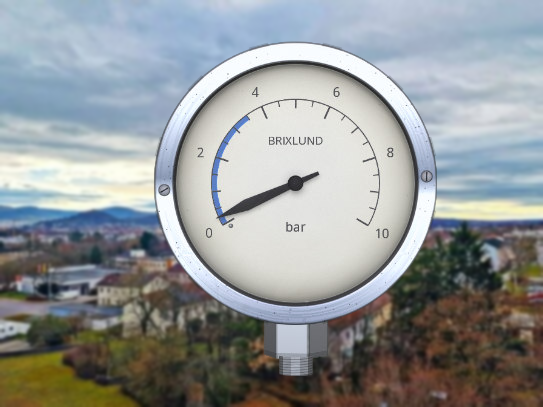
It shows 0.25
